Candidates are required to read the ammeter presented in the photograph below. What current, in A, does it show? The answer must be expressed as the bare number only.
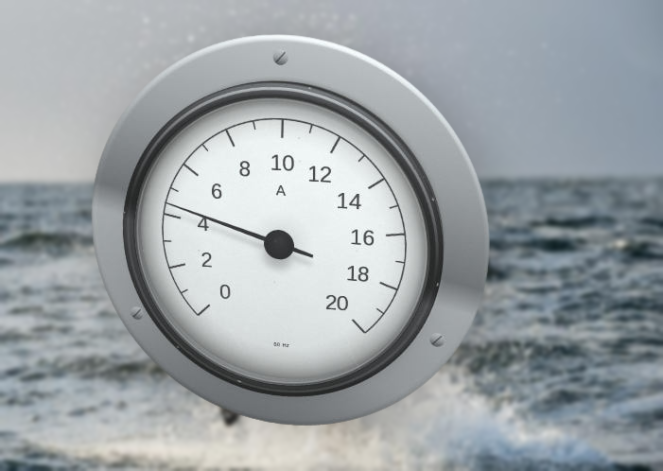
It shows 4.5
